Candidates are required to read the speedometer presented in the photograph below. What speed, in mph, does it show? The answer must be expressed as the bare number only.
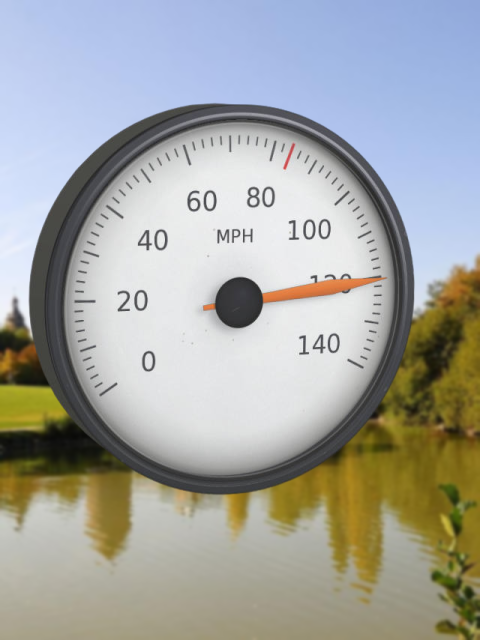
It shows 120
